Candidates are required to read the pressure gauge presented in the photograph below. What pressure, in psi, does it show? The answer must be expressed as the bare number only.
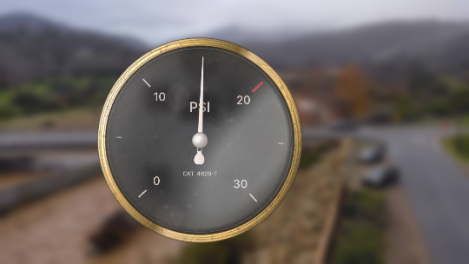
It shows 15
